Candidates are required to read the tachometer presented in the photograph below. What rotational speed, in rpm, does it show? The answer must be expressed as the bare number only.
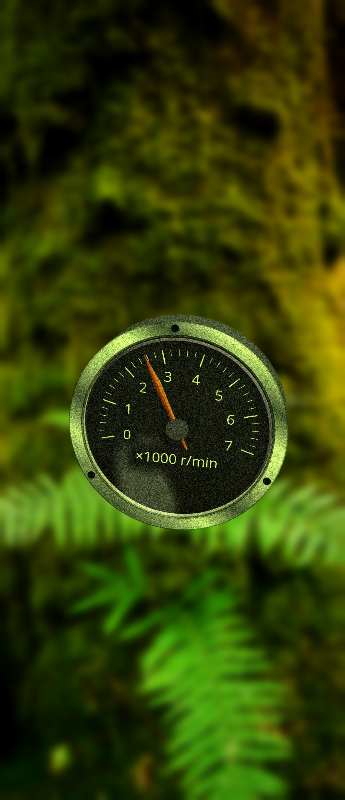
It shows 2600
